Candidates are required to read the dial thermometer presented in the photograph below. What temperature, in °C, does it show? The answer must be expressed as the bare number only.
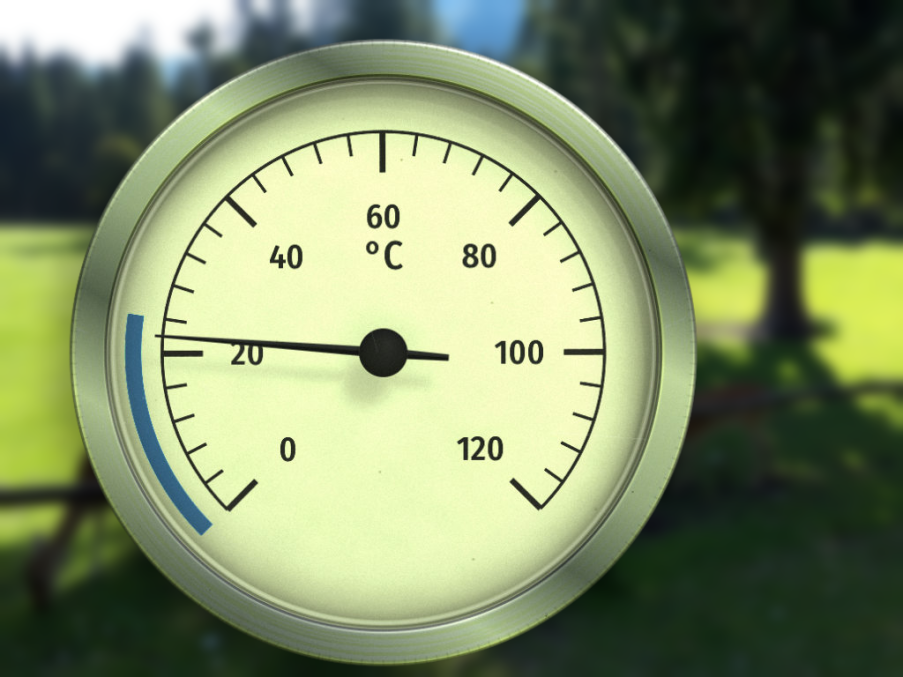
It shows 22
